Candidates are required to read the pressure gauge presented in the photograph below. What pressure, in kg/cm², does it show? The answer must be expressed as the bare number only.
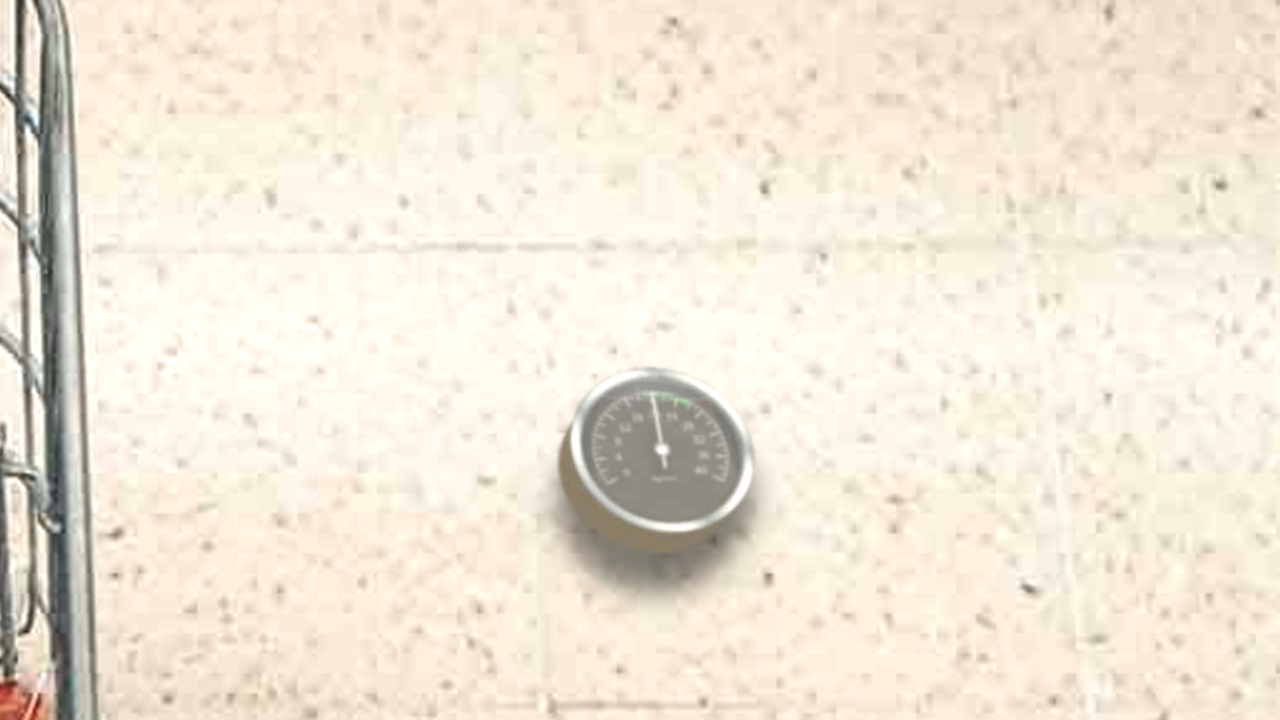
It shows 20
